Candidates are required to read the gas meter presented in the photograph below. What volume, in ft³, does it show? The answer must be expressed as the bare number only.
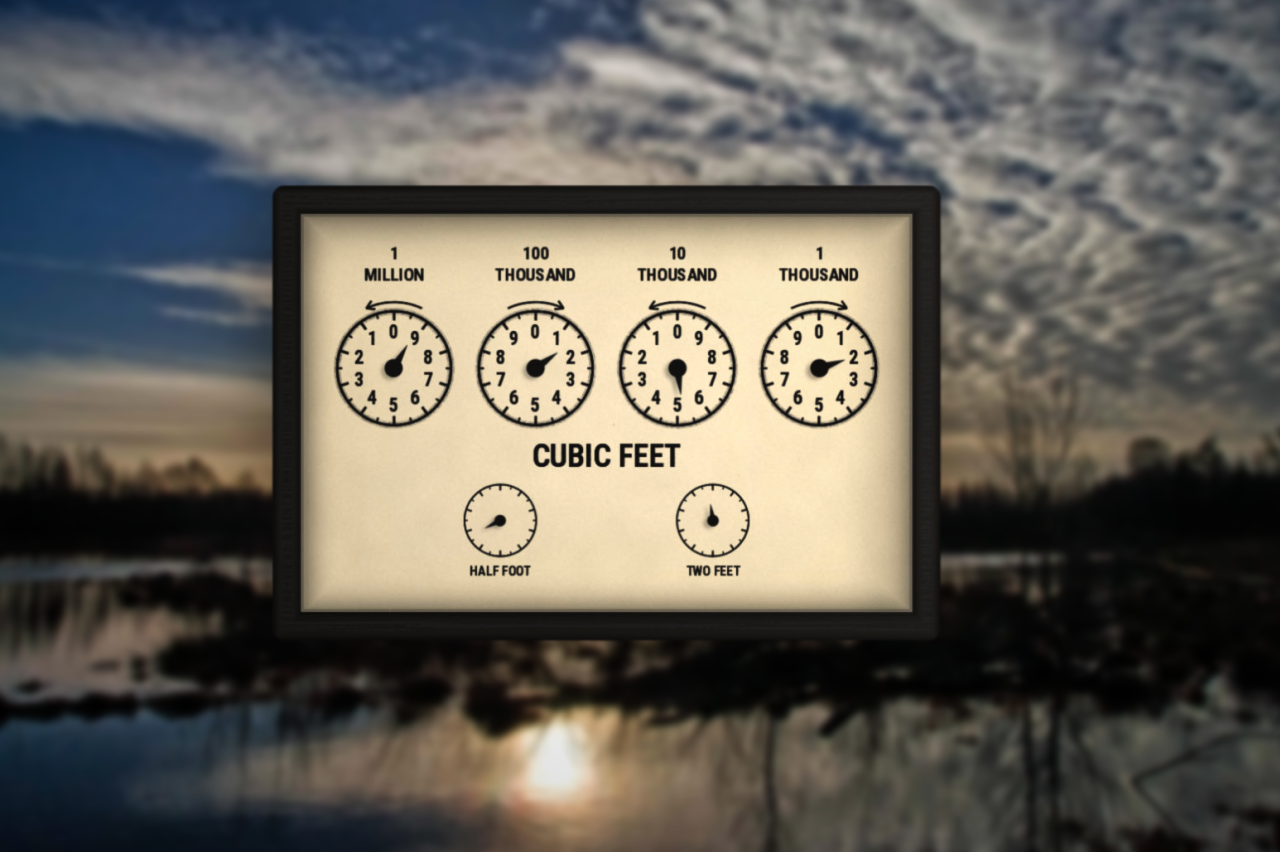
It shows 915200
